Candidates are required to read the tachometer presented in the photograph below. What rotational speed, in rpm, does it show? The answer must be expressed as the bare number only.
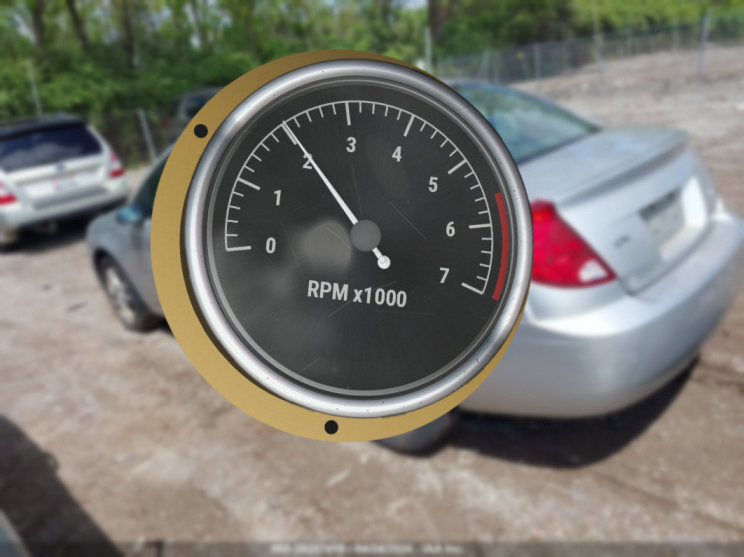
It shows 2000
